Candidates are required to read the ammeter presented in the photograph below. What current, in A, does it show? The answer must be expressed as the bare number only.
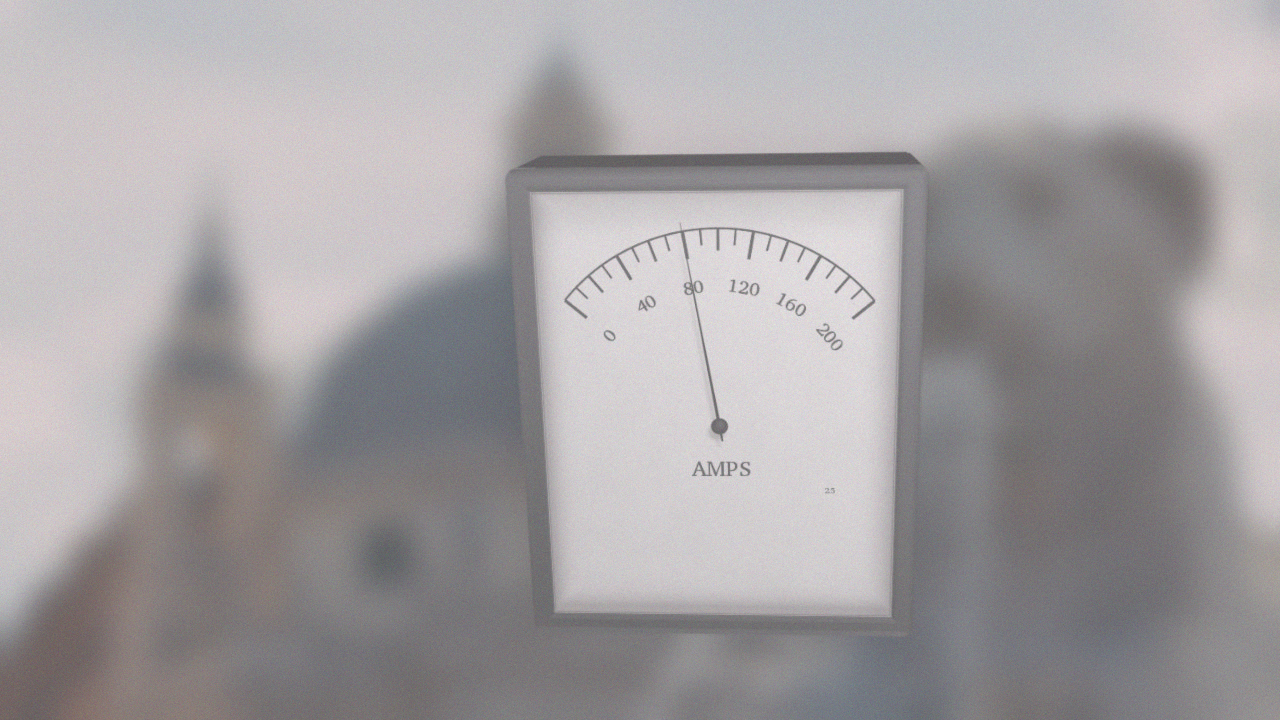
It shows 80
